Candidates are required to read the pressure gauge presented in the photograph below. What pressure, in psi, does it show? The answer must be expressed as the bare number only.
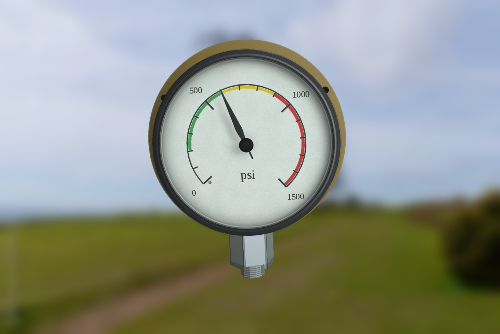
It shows 600
